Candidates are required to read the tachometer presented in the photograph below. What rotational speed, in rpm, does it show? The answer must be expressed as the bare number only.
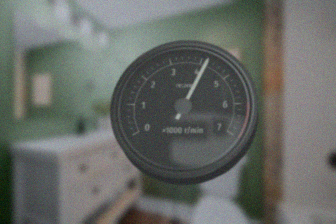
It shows 4200
